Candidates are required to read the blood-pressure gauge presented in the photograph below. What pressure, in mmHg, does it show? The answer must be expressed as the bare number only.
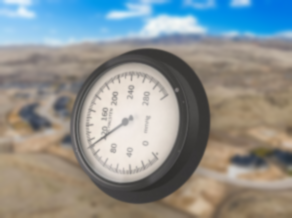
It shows 110
